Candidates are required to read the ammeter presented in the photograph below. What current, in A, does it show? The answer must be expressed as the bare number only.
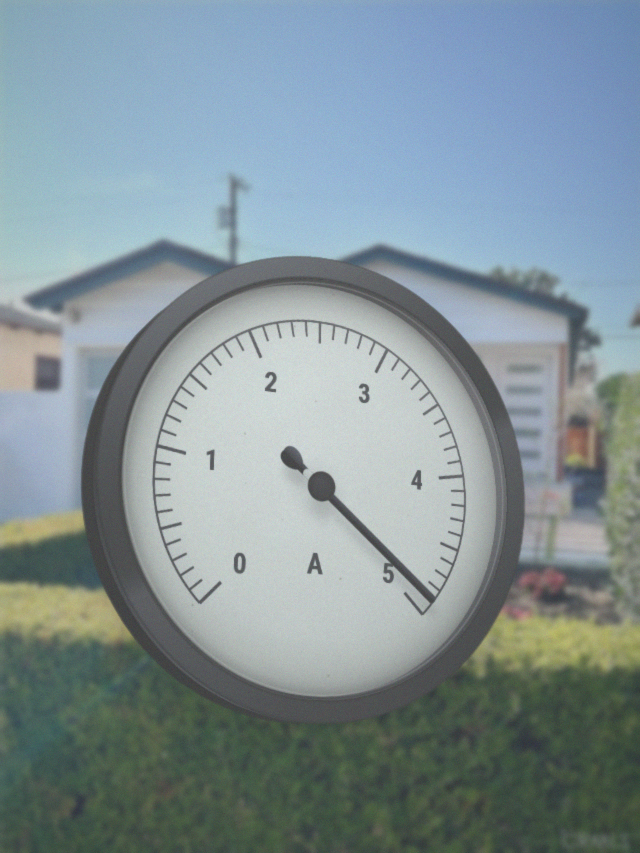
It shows 4.9
